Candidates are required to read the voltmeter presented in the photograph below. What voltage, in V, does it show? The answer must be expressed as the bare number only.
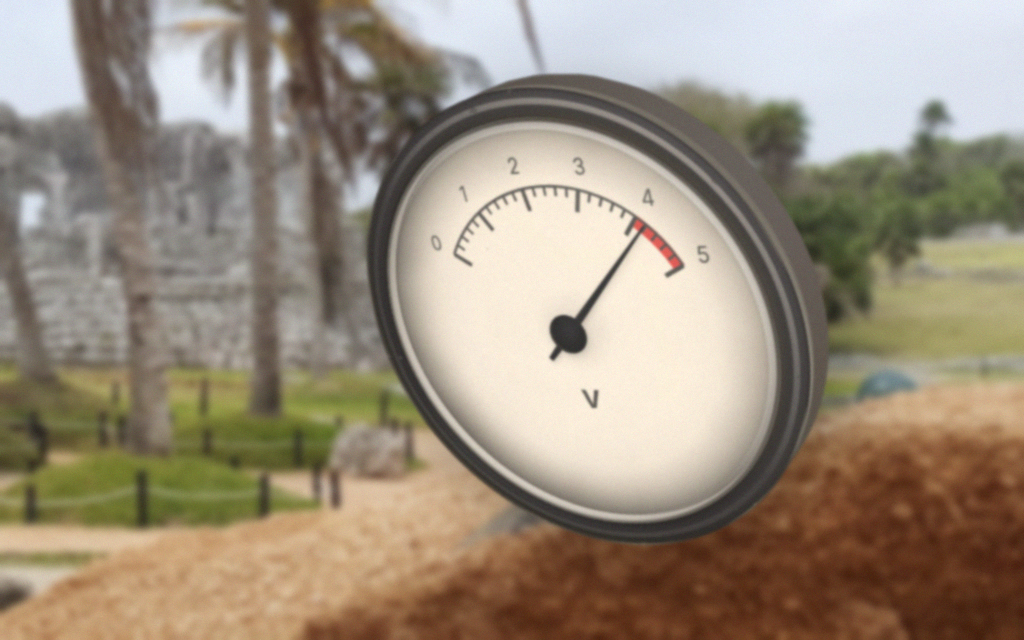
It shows 4.2
